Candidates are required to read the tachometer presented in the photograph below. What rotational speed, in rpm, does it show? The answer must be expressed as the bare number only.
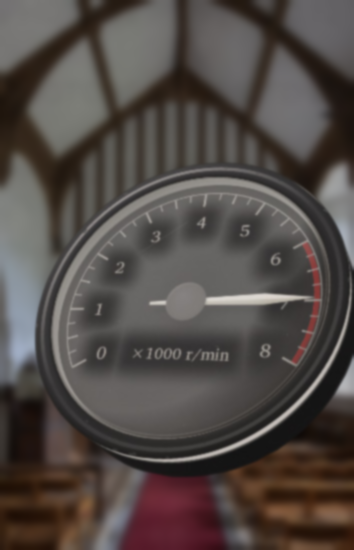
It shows 7000
